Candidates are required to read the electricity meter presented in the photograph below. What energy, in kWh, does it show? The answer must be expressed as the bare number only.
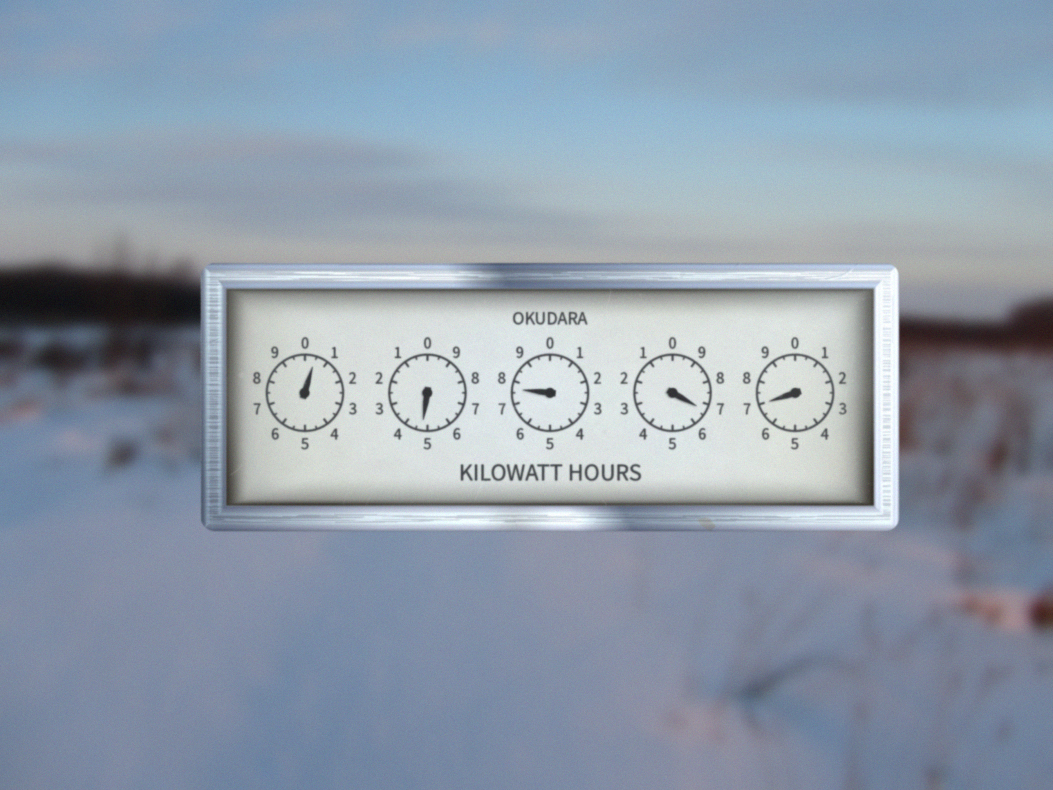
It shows 4767
